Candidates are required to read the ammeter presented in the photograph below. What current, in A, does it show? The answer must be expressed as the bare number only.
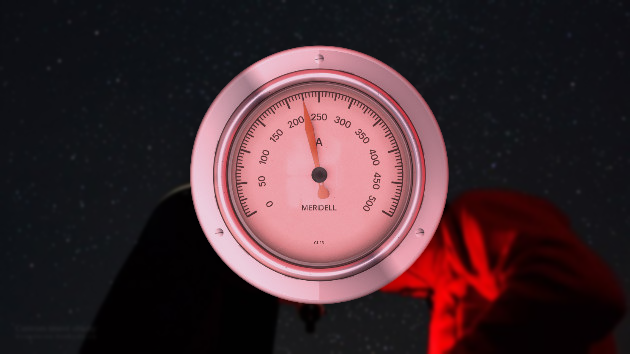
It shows 225
